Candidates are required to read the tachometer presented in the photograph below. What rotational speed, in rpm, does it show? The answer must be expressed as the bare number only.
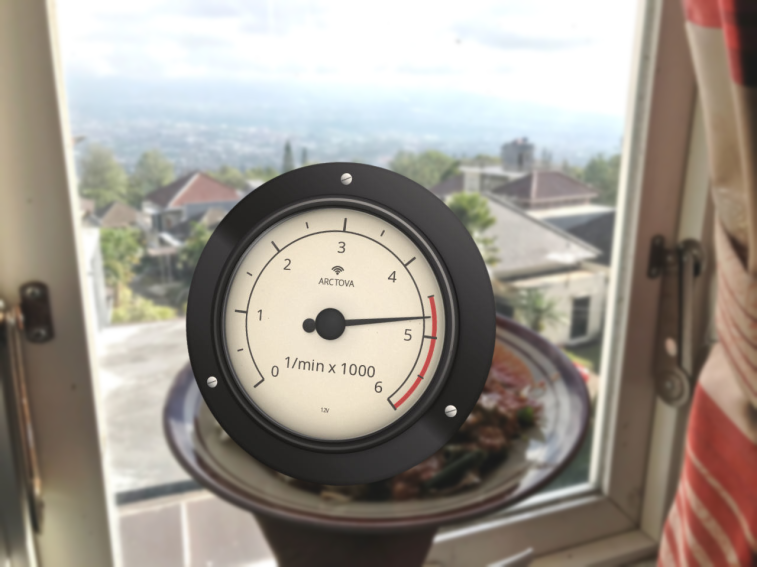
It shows 4750
